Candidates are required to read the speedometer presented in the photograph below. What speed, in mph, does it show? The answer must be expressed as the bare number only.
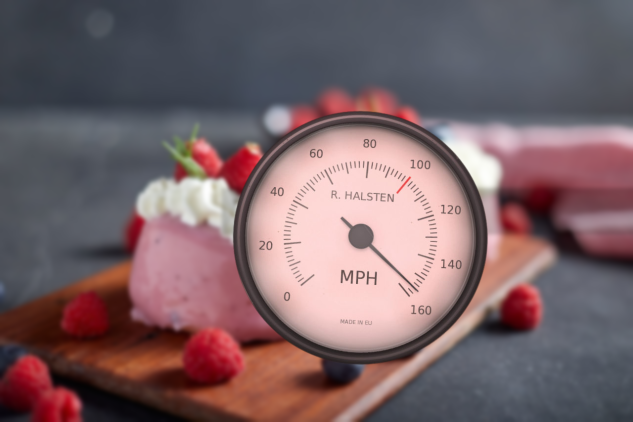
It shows 156
